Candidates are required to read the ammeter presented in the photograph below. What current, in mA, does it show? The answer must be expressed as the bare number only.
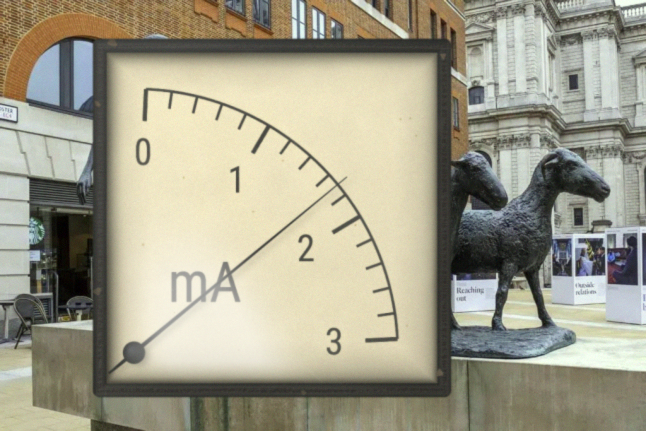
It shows 1.7
